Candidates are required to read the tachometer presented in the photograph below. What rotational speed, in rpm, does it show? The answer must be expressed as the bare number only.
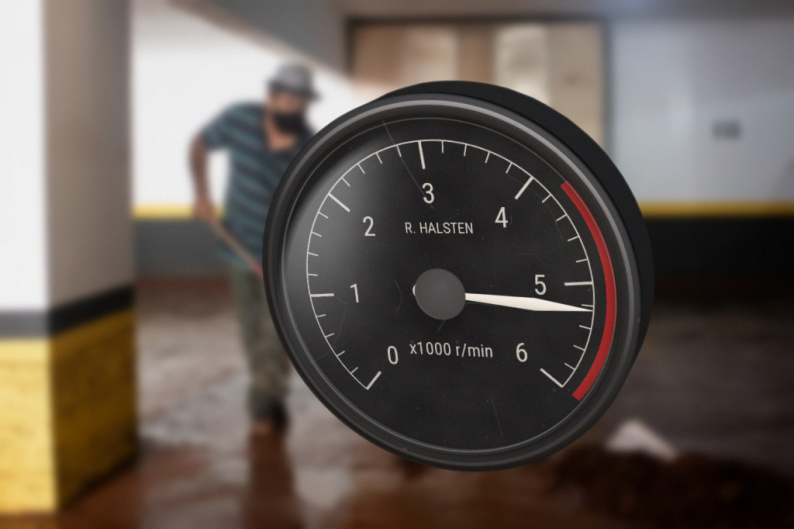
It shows 5200
